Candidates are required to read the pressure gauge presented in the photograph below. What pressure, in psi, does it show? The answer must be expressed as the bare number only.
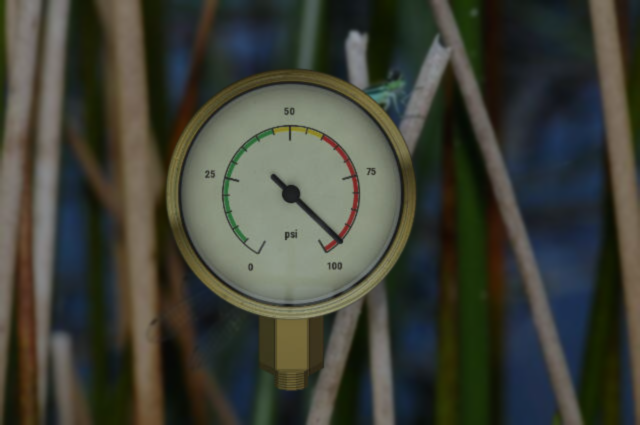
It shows 95
